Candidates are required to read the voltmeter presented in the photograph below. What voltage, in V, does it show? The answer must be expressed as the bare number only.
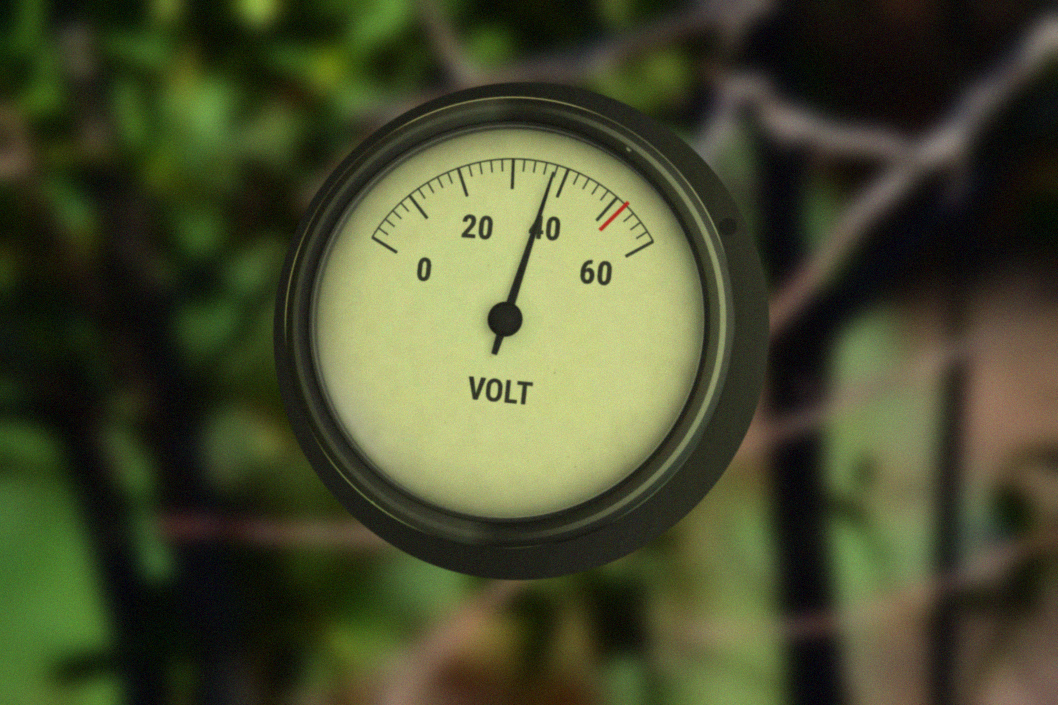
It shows 38
